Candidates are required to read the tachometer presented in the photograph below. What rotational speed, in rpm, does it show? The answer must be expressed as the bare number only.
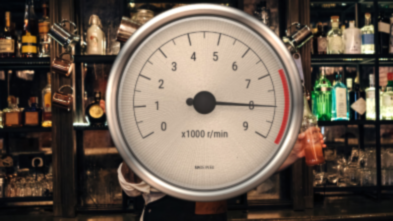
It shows 8000
